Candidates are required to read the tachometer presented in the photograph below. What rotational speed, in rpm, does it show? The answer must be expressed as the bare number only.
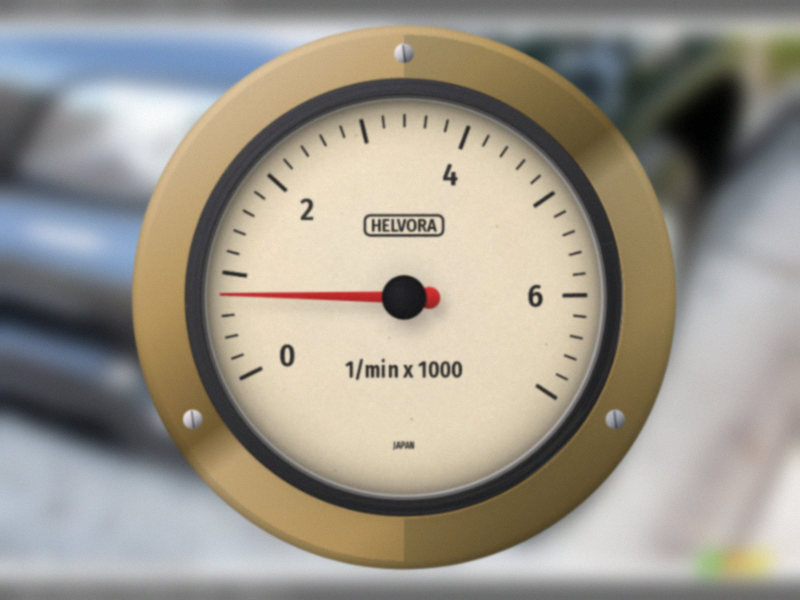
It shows 800
